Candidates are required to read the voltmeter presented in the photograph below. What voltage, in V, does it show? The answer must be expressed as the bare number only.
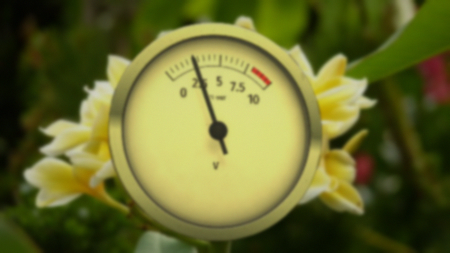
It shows 2.5
